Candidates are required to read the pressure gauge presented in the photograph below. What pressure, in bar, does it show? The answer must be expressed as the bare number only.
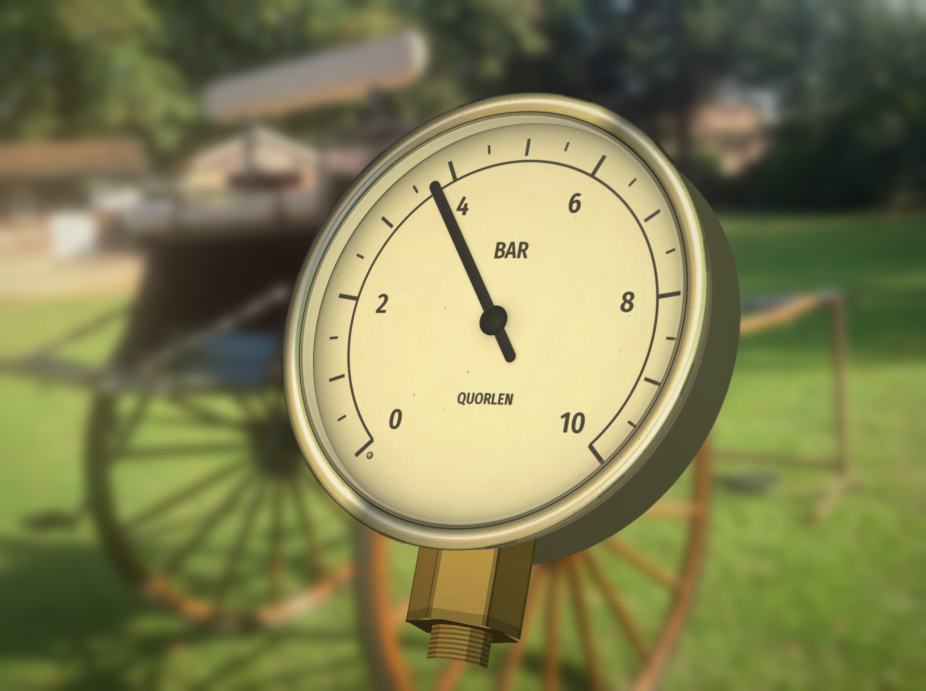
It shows 3.75
